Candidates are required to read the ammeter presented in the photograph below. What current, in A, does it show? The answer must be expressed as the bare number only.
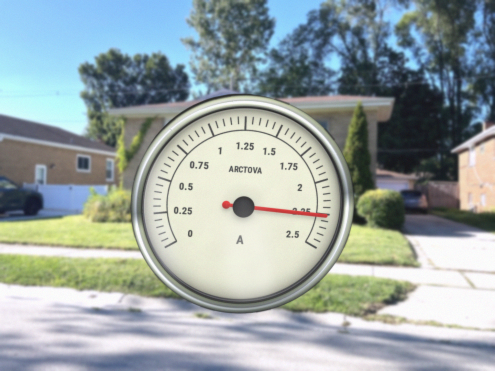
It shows 2.25
